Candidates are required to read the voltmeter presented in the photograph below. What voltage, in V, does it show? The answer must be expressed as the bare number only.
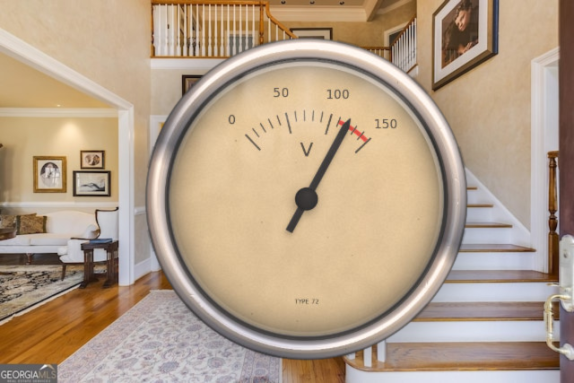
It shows 120
